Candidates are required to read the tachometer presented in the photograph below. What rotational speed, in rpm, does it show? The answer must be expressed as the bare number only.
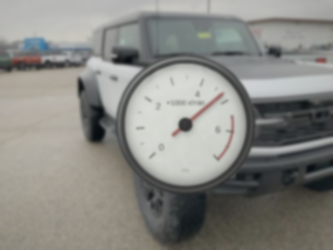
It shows 4750
